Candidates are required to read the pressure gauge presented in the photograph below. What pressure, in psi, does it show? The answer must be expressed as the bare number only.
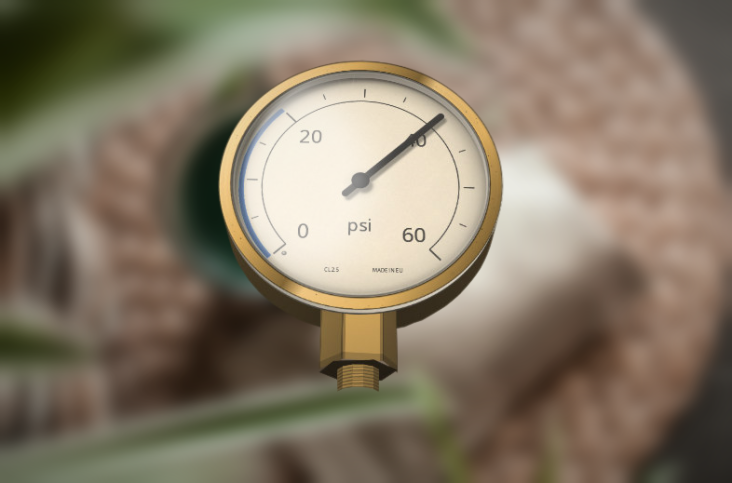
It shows 40
